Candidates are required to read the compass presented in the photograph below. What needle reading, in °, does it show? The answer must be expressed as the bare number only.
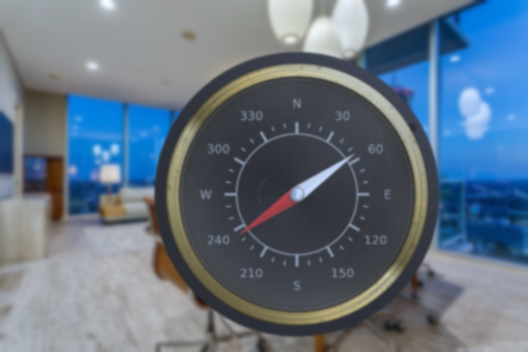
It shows 235
